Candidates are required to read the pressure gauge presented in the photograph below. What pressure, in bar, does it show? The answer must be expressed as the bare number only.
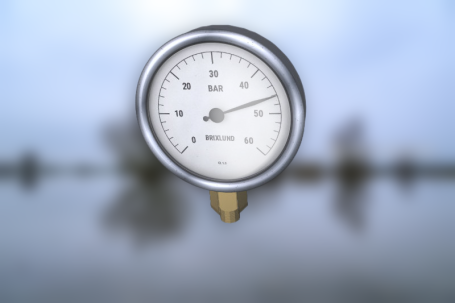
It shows 46
